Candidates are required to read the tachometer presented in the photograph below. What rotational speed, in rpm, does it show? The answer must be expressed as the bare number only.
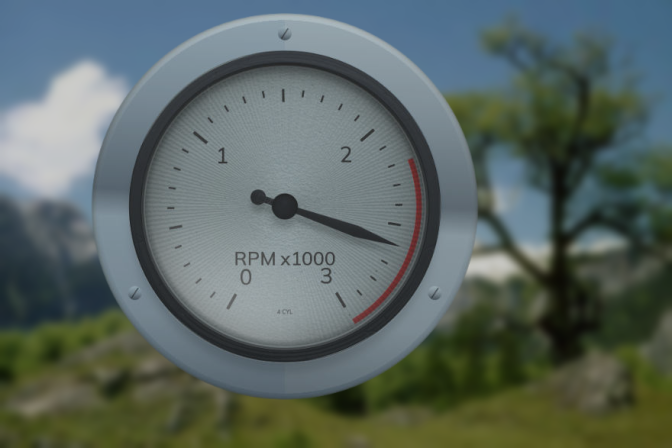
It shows 2600
